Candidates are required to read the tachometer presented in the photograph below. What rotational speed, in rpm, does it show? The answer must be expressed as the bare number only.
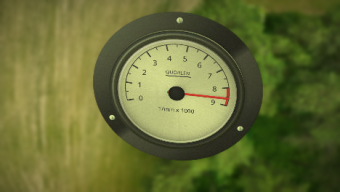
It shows 8500
